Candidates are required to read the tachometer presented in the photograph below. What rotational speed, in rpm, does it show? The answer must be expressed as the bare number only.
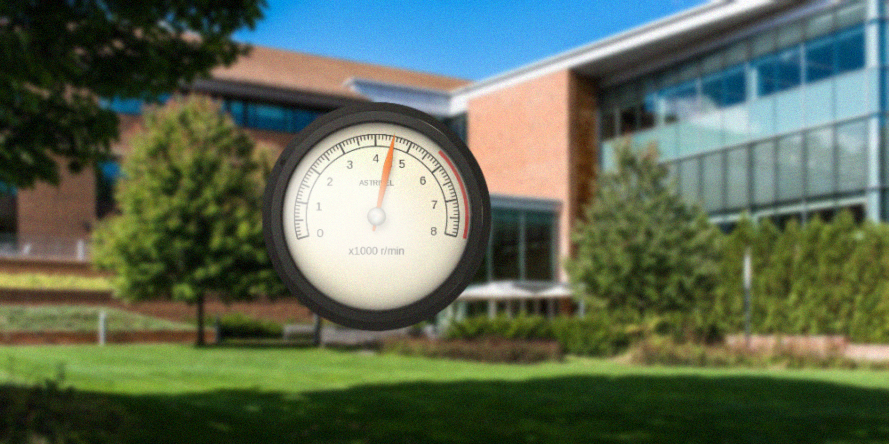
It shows 4500
